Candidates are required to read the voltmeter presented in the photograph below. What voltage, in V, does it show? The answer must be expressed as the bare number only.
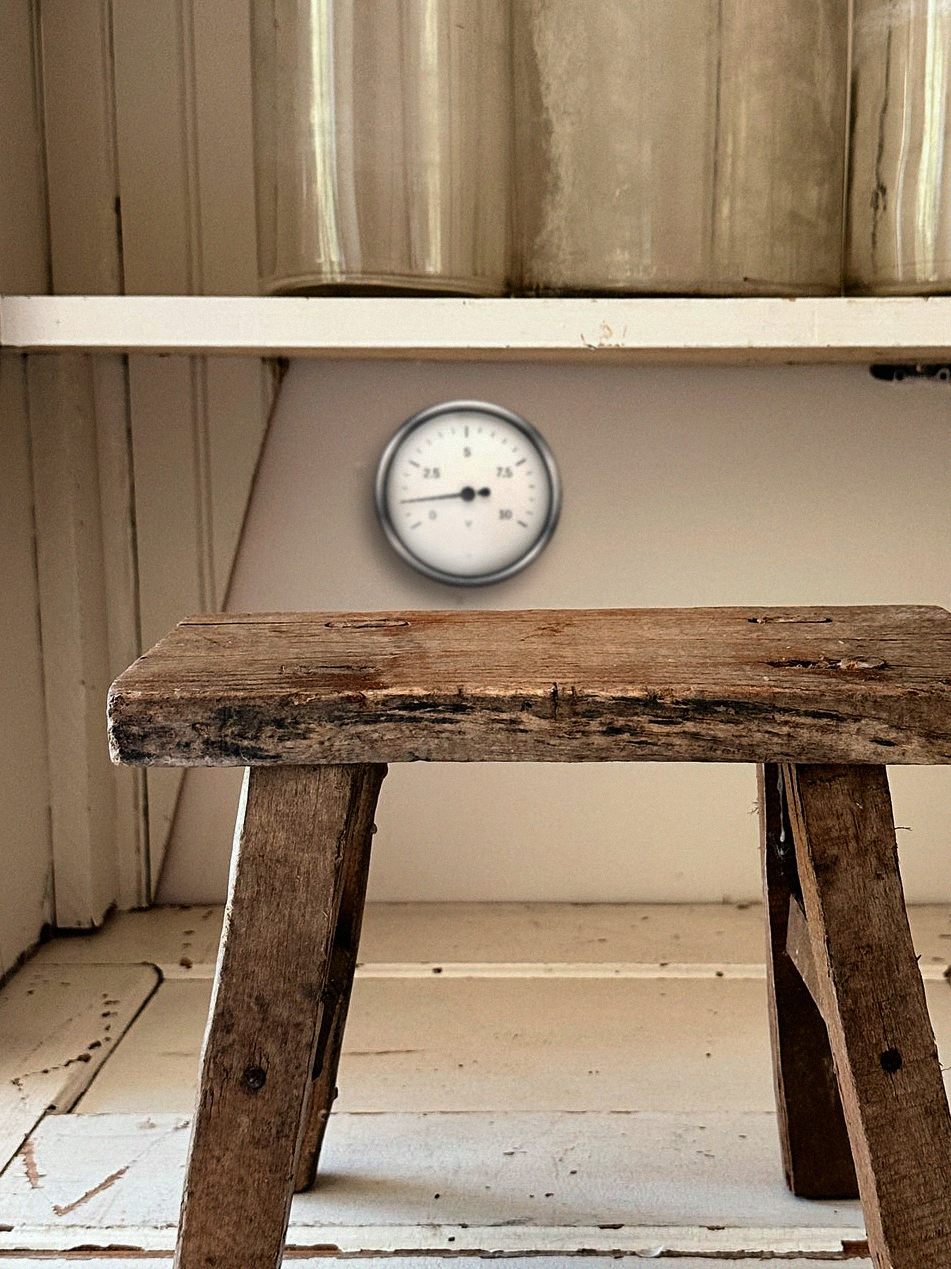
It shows 1
